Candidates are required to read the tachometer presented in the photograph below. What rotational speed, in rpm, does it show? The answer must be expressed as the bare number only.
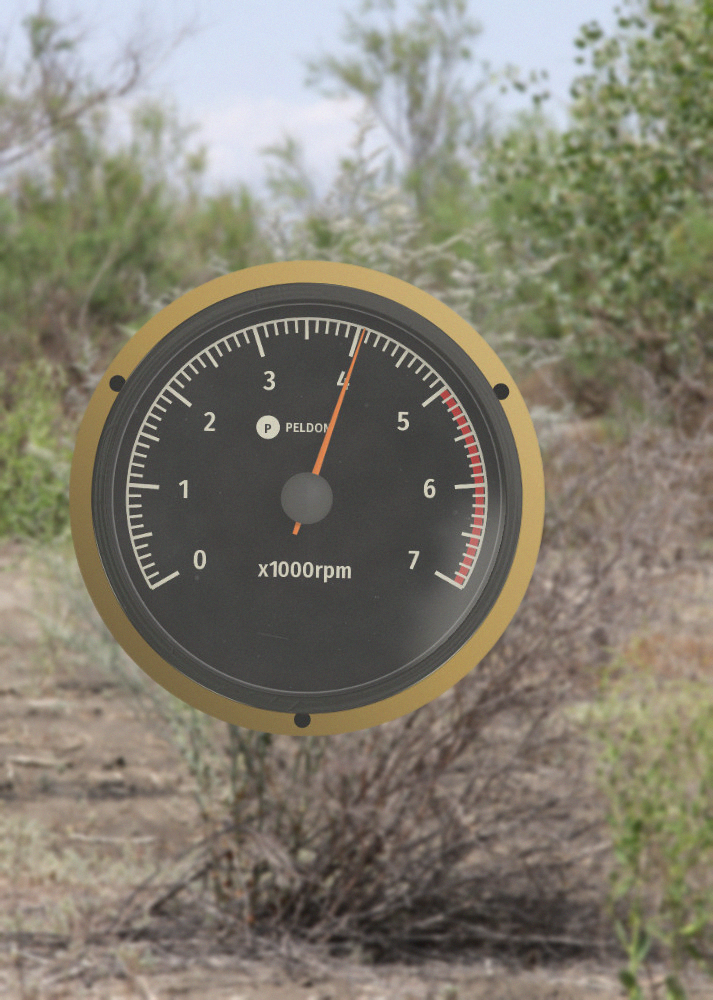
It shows 4050
